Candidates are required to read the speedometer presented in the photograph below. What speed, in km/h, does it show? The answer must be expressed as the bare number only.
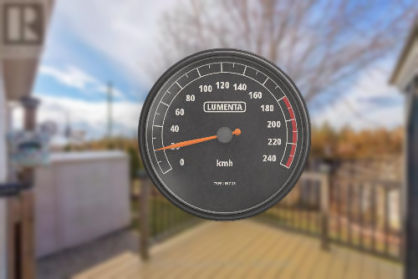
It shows 20
